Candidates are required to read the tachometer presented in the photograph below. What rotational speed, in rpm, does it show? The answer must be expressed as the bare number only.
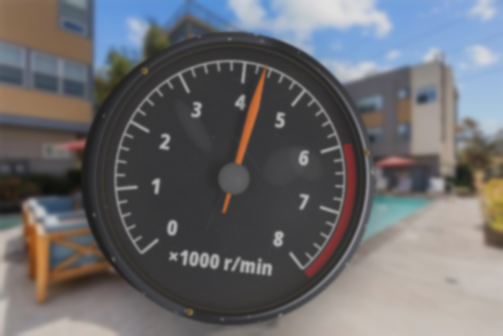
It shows 4300
